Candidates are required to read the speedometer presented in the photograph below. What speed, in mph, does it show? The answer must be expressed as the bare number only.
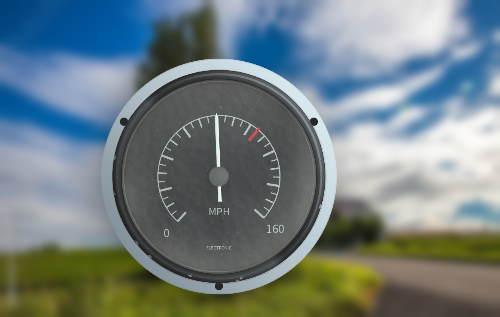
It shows 80
